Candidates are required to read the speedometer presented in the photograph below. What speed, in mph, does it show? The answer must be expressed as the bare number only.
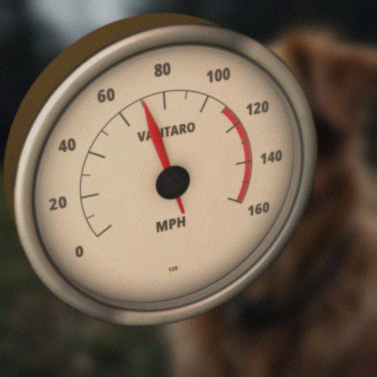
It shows 70
